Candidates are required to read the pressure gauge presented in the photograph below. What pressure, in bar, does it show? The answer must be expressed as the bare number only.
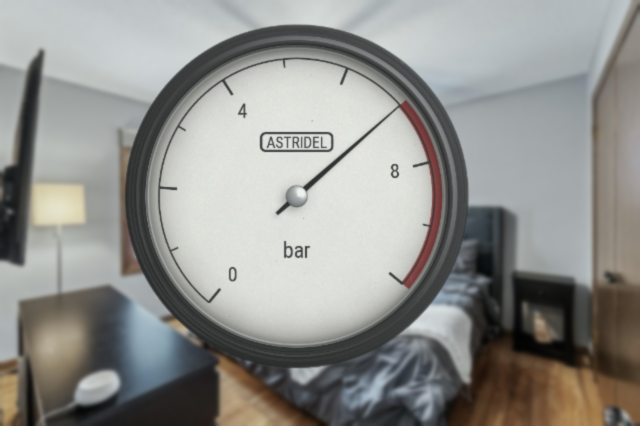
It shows 7
